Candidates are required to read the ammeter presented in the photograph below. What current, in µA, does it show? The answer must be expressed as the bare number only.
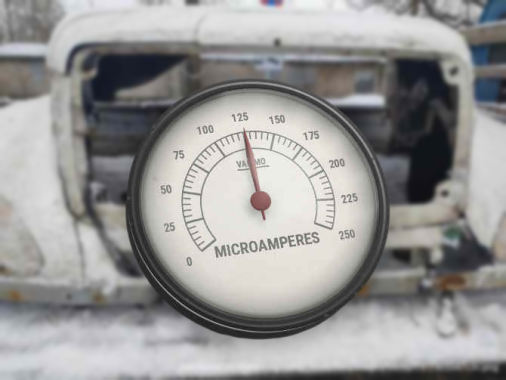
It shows 125
